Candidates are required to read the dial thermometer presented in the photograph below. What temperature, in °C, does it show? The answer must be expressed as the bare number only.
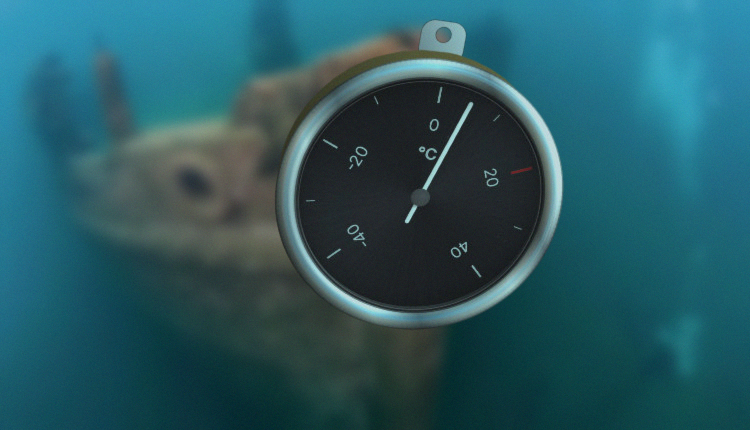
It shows 5
